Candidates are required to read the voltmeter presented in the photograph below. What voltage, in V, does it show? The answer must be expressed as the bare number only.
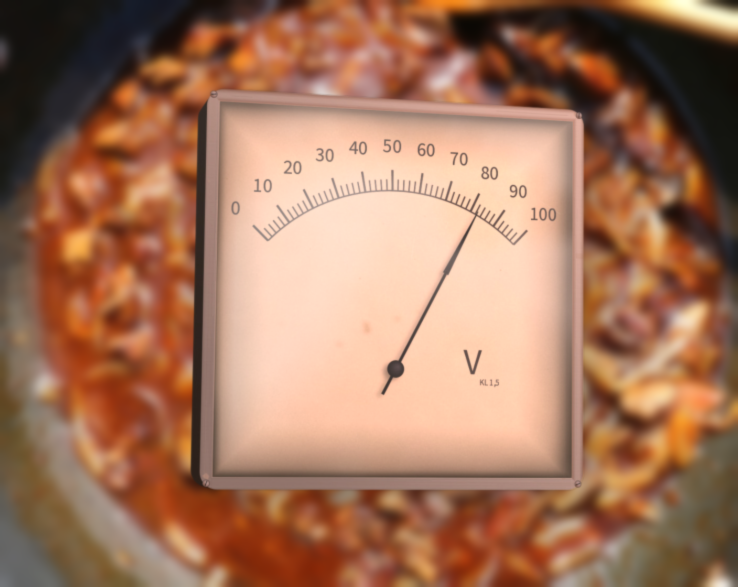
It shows 82
